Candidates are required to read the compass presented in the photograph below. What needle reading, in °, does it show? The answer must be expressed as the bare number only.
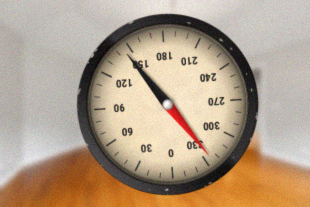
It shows 325
